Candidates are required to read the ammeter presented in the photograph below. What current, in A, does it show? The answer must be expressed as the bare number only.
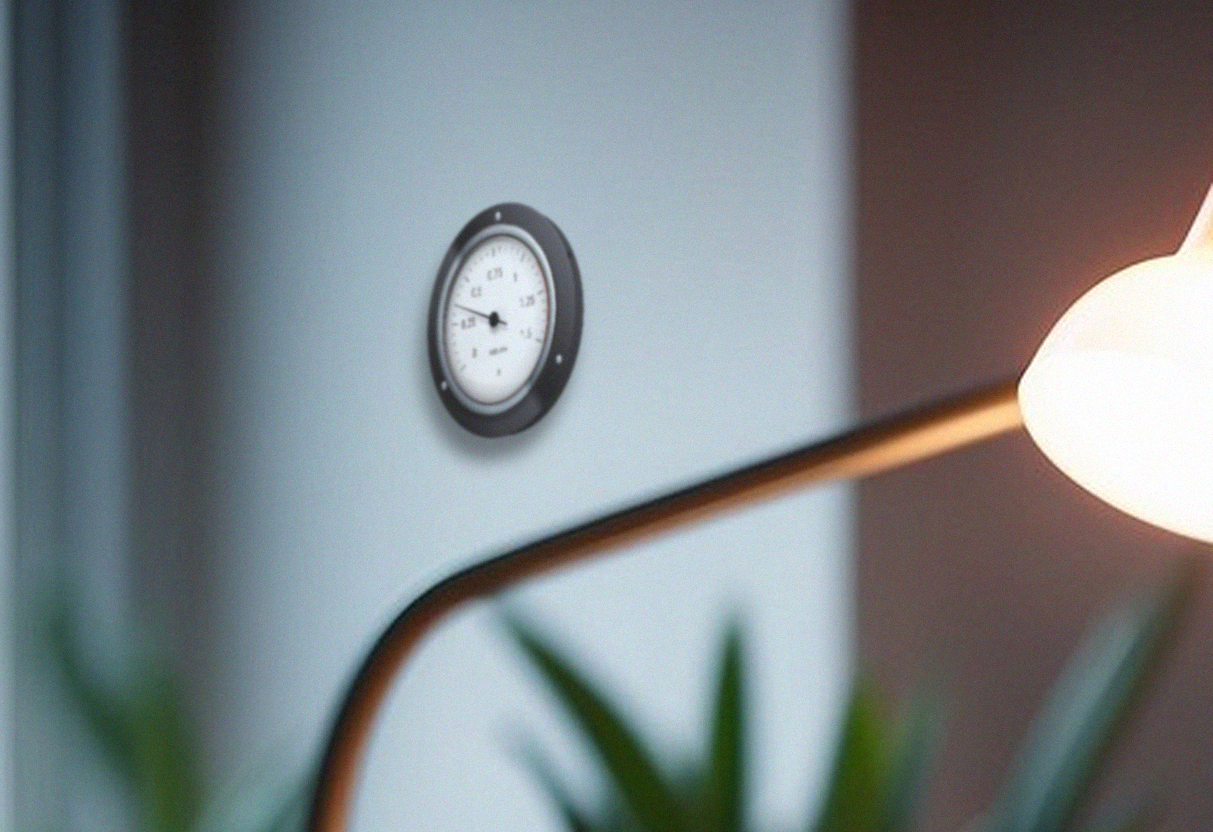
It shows 0.35
